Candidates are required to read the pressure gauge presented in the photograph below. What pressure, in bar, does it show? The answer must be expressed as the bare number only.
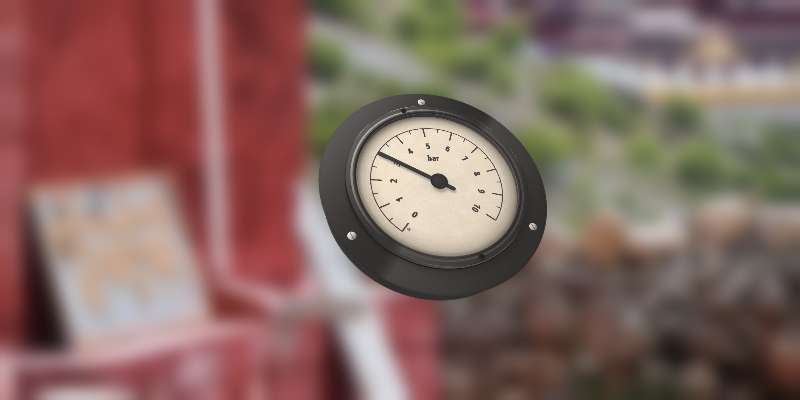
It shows 3
